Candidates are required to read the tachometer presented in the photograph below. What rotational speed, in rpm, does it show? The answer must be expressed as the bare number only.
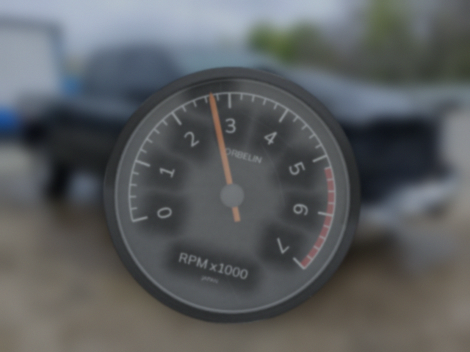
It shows 2700
